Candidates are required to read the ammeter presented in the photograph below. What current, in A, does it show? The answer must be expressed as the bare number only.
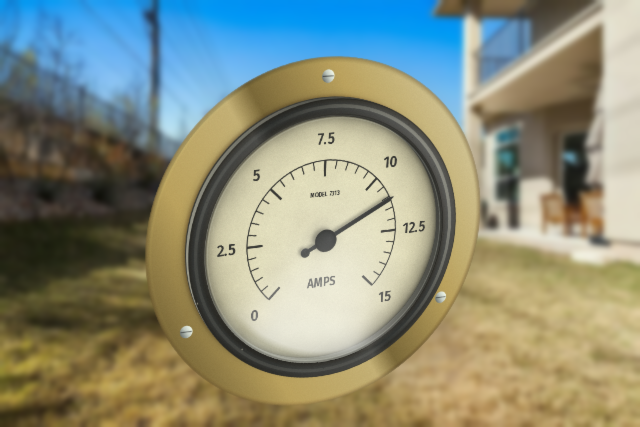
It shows 11
